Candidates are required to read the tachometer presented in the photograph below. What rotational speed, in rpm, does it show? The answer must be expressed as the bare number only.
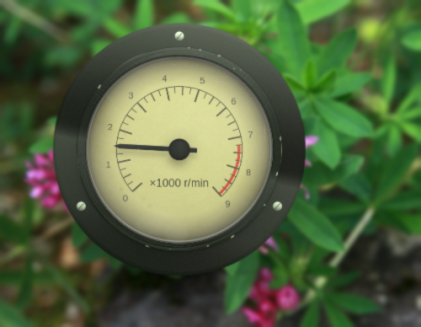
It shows 1500
